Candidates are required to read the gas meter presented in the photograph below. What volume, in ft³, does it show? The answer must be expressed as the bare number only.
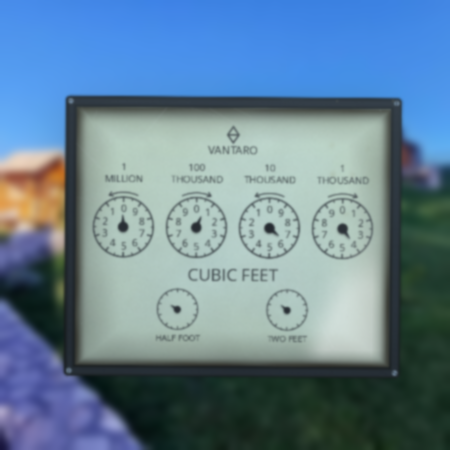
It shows 6400
